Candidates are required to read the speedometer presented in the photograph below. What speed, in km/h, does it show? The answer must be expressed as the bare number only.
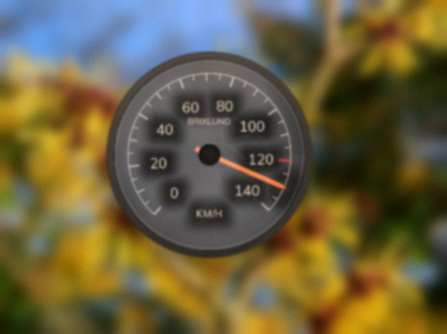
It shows 130
